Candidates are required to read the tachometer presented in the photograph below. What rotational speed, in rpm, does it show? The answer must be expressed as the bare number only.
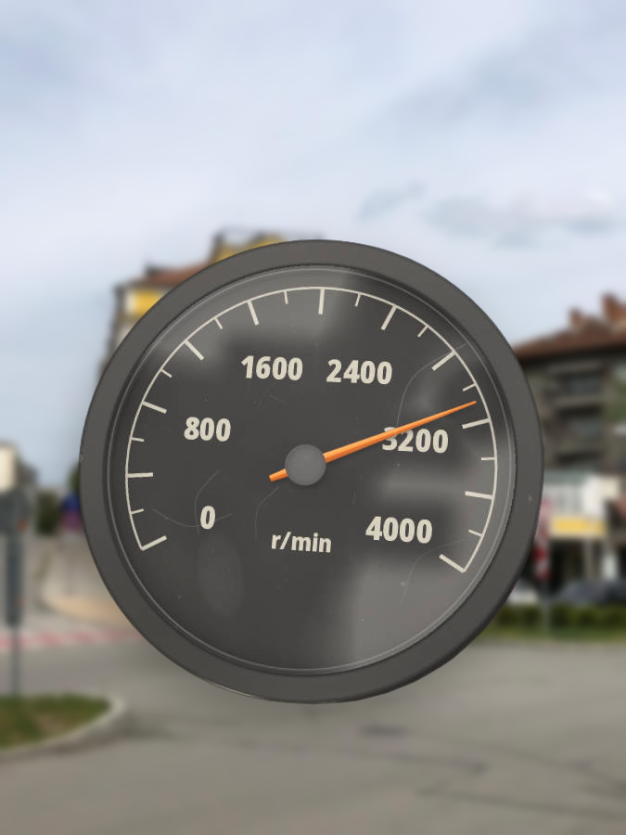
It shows 3100
